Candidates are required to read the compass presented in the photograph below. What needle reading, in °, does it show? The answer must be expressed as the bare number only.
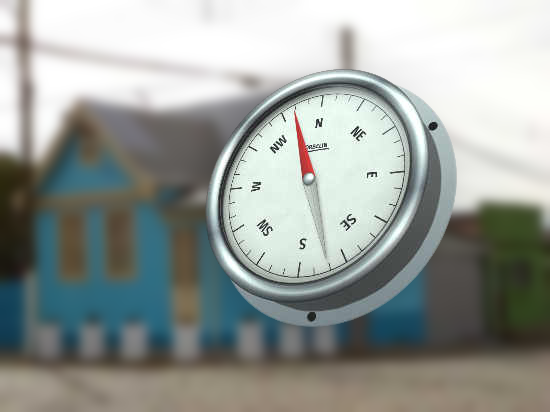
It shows 340
